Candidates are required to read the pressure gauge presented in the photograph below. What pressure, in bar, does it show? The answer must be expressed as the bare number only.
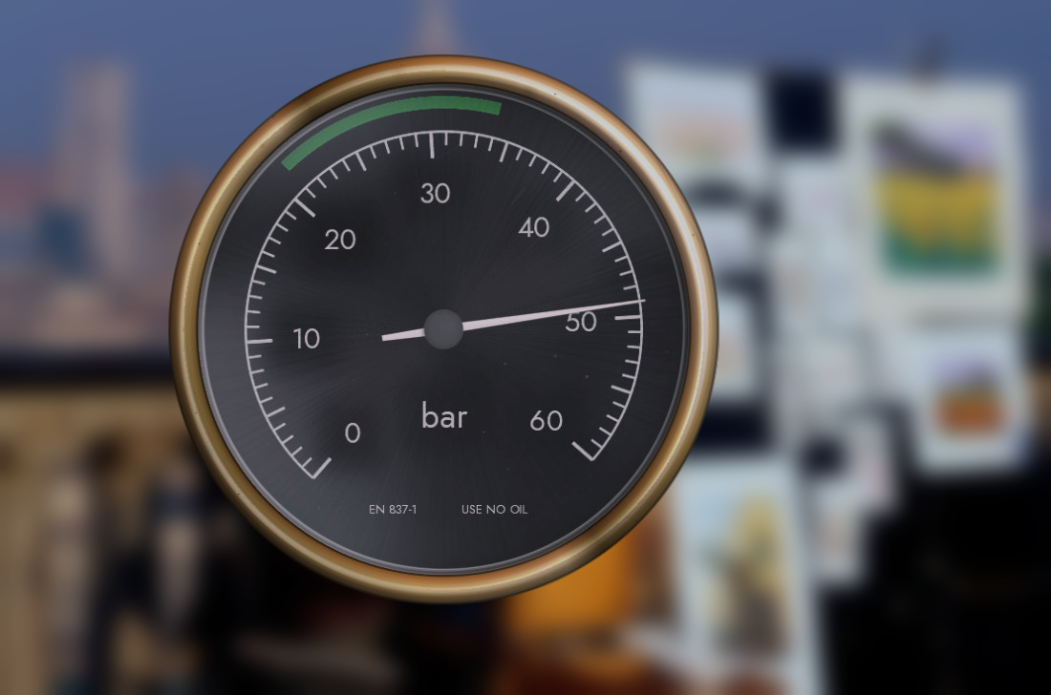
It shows 49
